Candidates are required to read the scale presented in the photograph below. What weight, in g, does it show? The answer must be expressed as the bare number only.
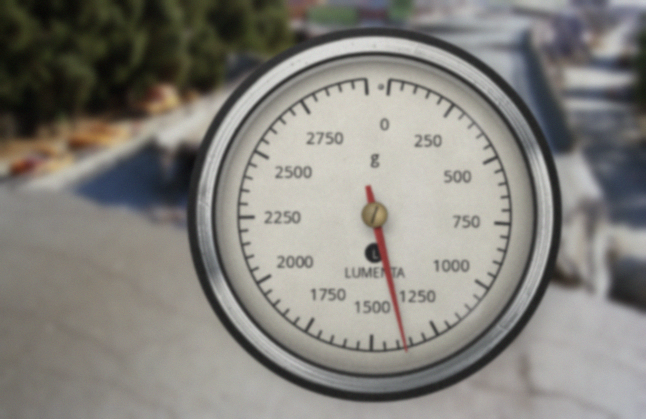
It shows 1375
